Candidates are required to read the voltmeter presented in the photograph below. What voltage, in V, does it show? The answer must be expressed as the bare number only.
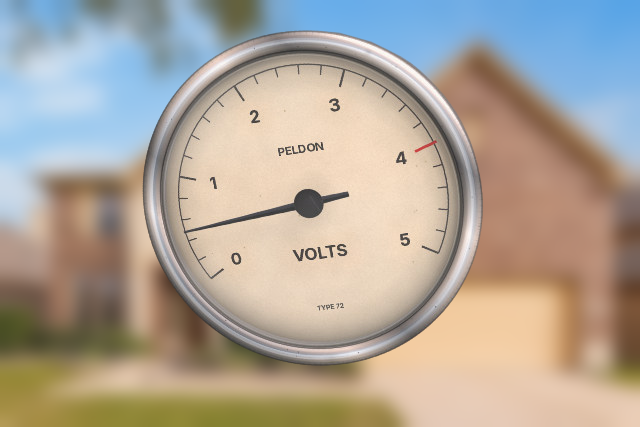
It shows 0.5
